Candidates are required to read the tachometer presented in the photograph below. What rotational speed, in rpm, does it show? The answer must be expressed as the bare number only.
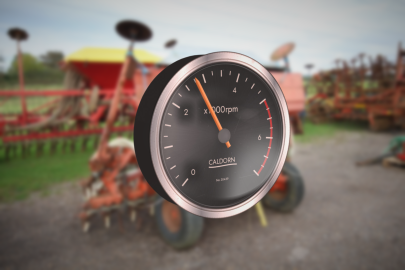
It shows 2750
